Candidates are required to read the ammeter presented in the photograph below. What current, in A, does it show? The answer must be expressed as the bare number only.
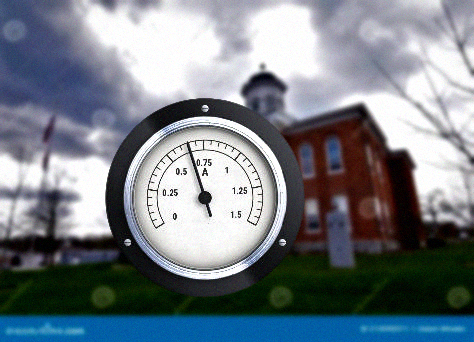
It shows 0.65
